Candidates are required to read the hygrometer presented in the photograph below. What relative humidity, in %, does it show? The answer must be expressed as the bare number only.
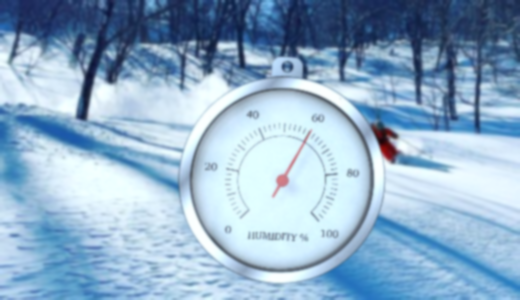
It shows 60
